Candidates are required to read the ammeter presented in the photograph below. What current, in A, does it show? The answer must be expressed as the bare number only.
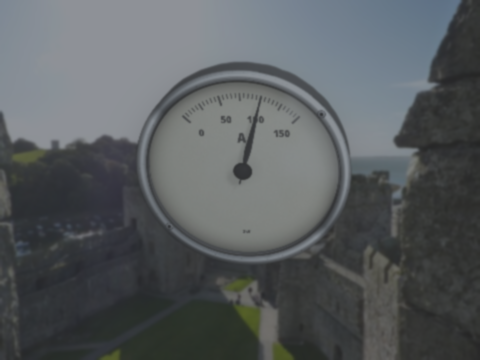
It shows 100
